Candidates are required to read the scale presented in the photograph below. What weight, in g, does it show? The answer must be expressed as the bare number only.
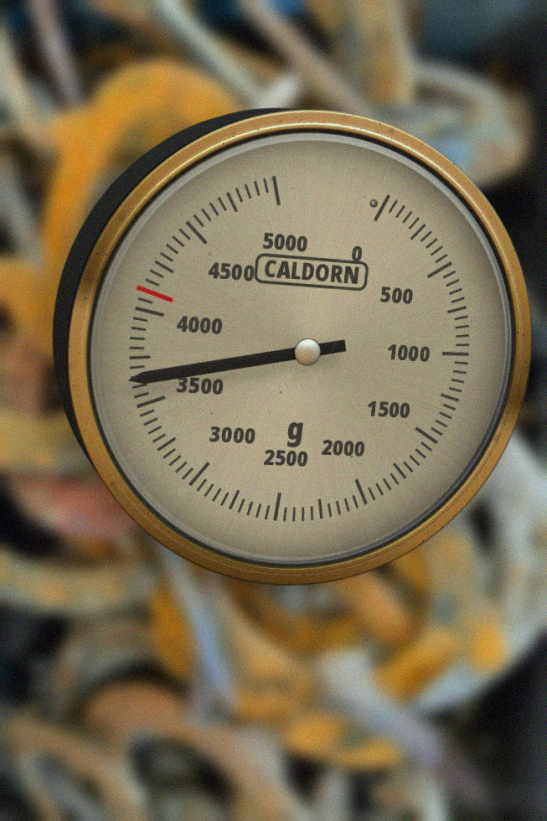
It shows 3650
